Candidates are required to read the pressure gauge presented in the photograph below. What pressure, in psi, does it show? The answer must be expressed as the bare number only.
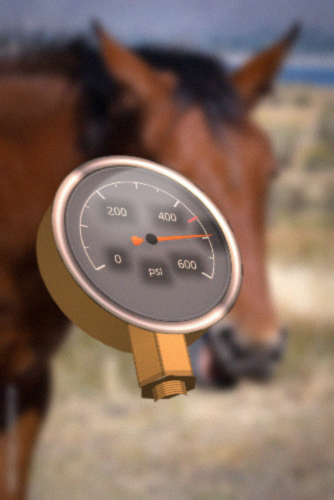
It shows 500
